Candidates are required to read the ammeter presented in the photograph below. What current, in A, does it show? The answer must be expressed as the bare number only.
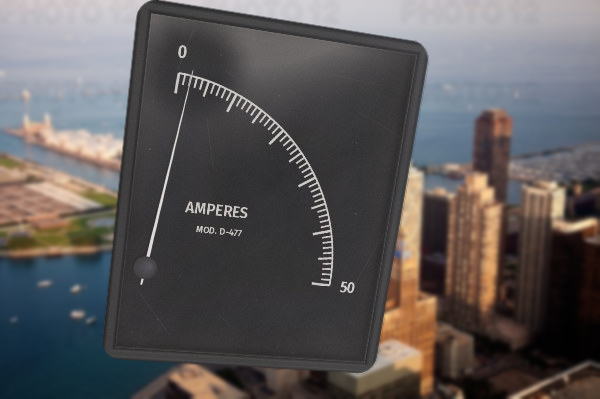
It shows 2
